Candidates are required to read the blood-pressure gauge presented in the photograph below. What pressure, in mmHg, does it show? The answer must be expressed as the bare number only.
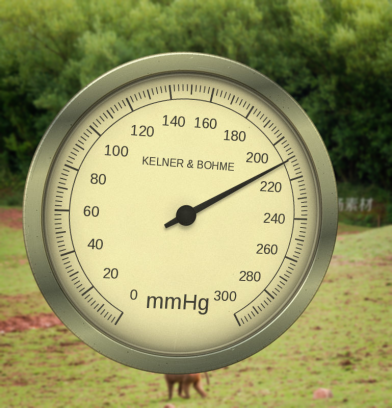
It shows 210
